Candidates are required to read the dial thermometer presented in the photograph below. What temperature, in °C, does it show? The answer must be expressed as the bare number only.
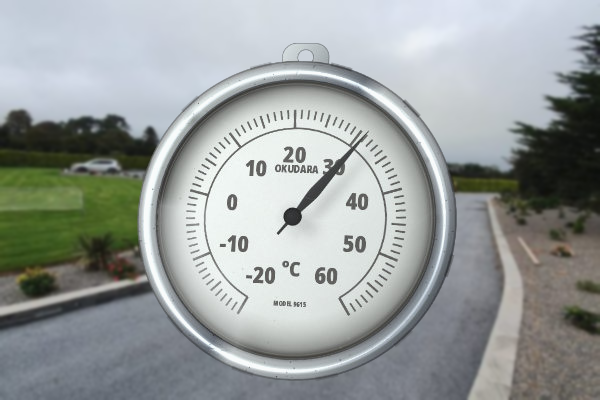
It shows 31
